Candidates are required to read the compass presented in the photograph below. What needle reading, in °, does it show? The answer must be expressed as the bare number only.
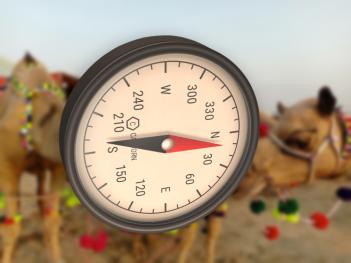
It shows 10
